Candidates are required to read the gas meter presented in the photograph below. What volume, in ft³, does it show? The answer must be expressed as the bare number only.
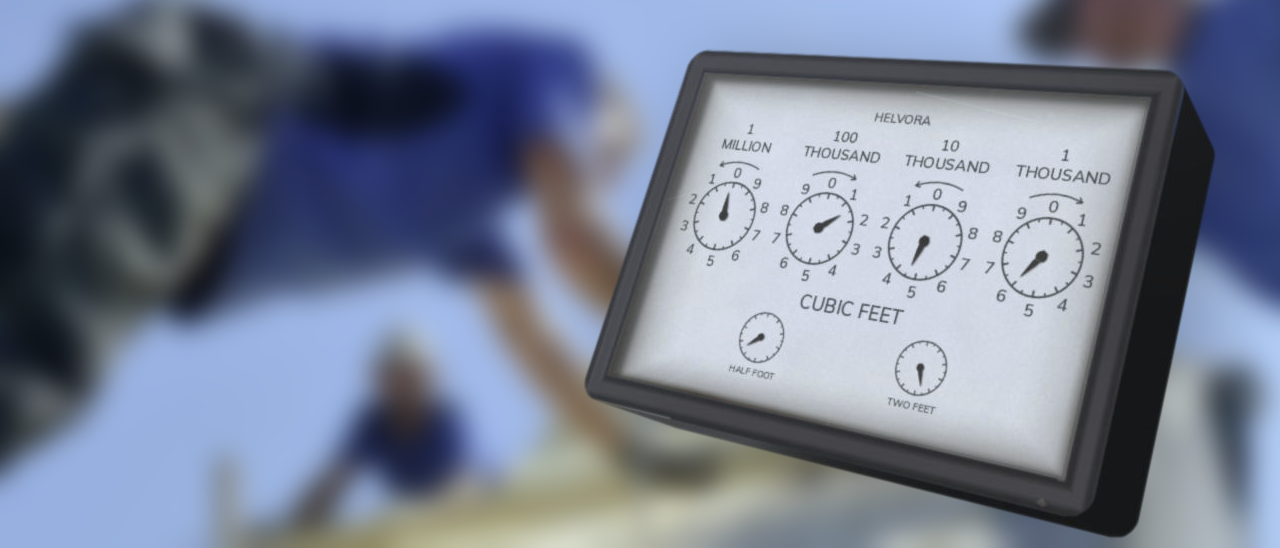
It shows 14600
